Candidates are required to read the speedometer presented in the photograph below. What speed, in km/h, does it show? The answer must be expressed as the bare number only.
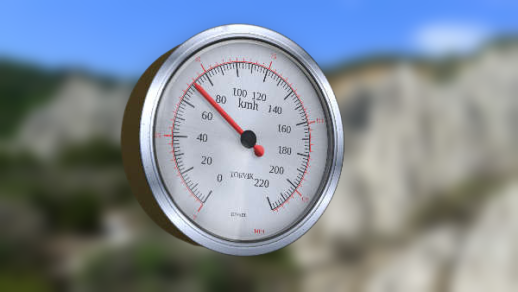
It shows 70
